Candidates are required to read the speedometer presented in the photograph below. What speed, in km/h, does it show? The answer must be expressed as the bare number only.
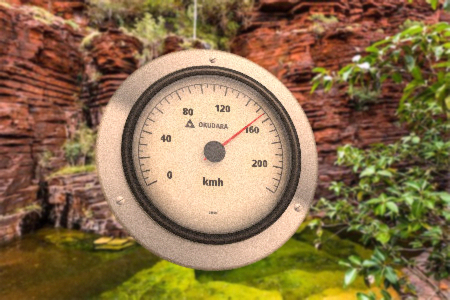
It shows 155
